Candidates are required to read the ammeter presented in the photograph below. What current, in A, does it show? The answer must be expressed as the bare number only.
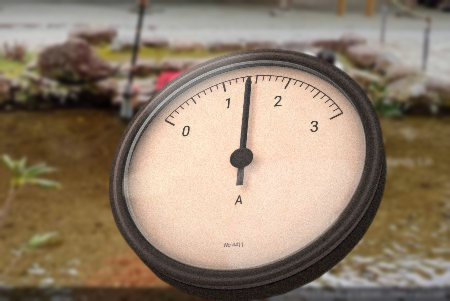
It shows 1.4
